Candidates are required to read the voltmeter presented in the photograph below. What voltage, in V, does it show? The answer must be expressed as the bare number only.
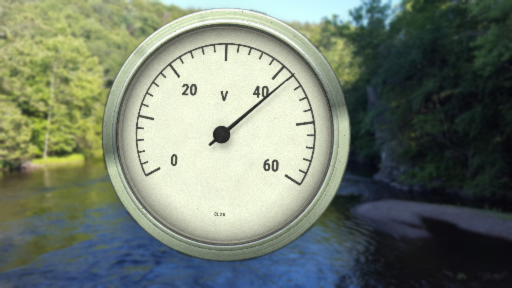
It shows 42
